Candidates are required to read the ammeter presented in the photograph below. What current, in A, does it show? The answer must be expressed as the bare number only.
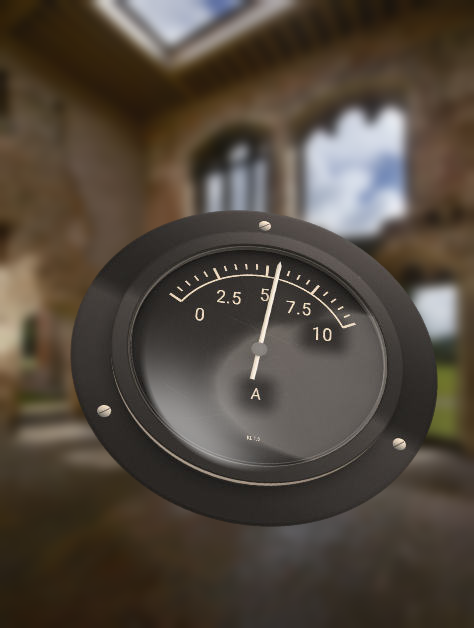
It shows 5.5
